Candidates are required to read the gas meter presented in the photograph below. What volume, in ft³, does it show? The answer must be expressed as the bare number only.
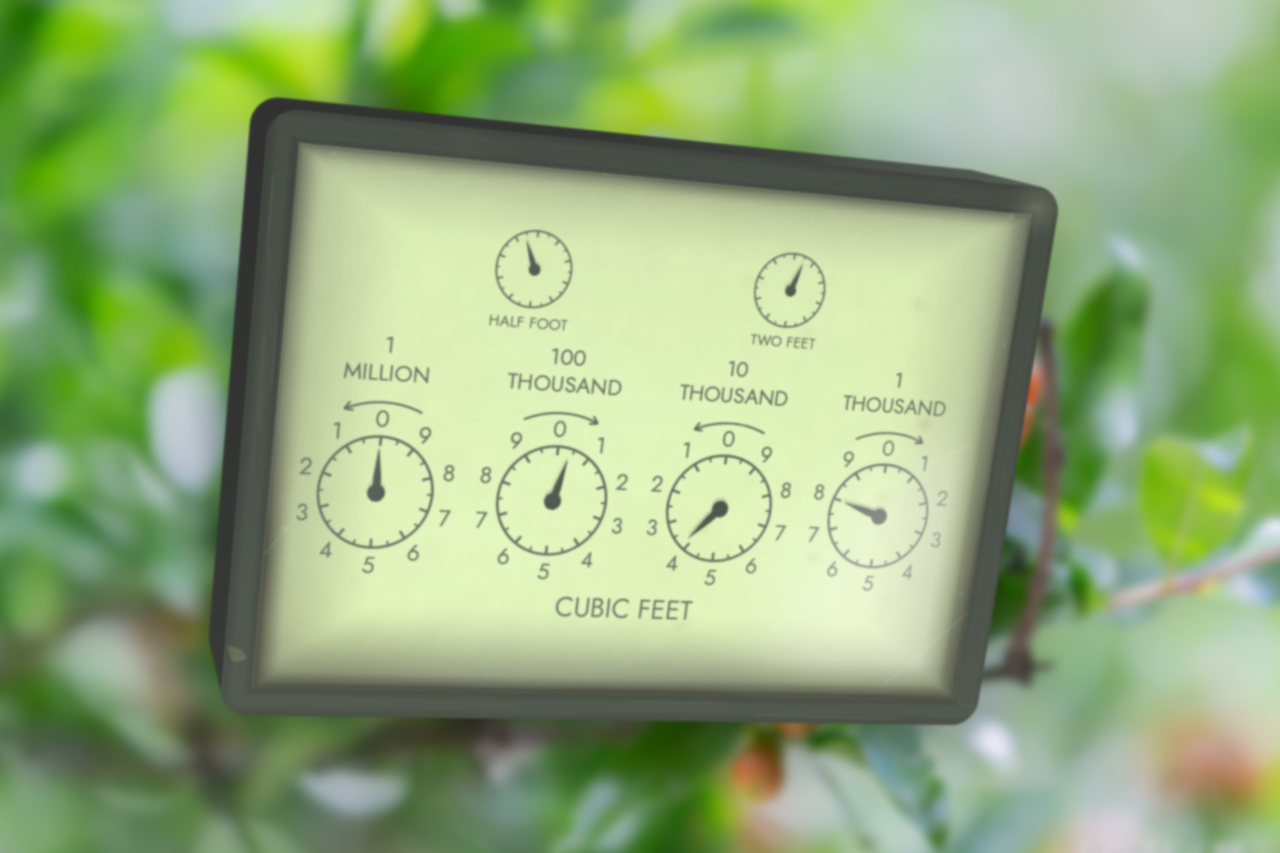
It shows 3800
